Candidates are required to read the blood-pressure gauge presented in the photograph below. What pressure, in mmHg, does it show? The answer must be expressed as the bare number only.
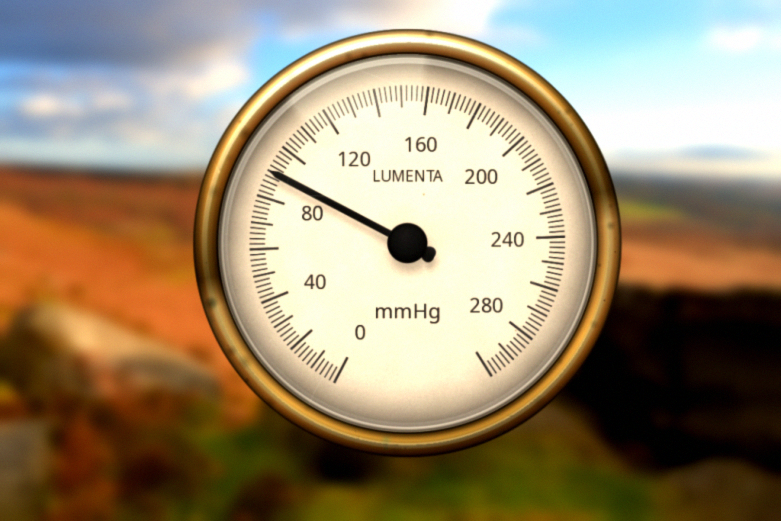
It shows 90
